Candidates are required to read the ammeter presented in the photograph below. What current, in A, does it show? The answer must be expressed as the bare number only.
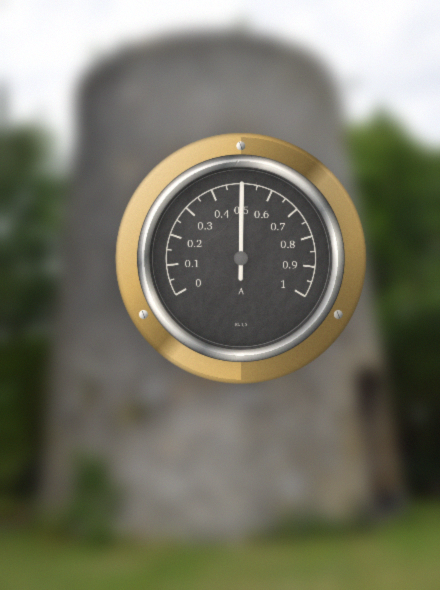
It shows 0.5
